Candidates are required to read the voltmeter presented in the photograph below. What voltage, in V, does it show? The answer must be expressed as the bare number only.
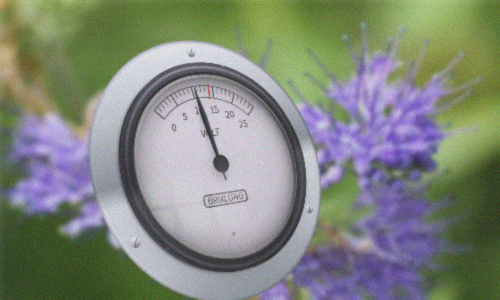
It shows 10
